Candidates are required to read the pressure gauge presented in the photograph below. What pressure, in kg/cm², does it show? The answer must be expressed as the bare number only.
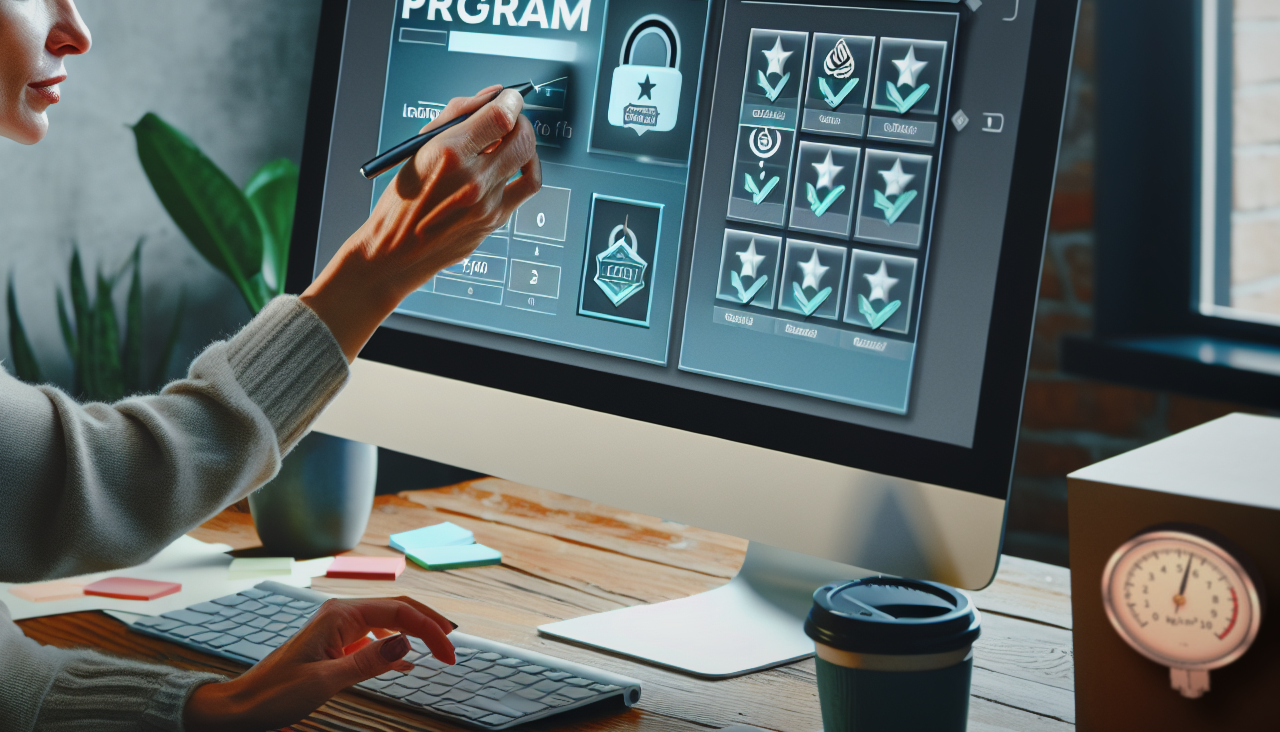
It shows 5.5
